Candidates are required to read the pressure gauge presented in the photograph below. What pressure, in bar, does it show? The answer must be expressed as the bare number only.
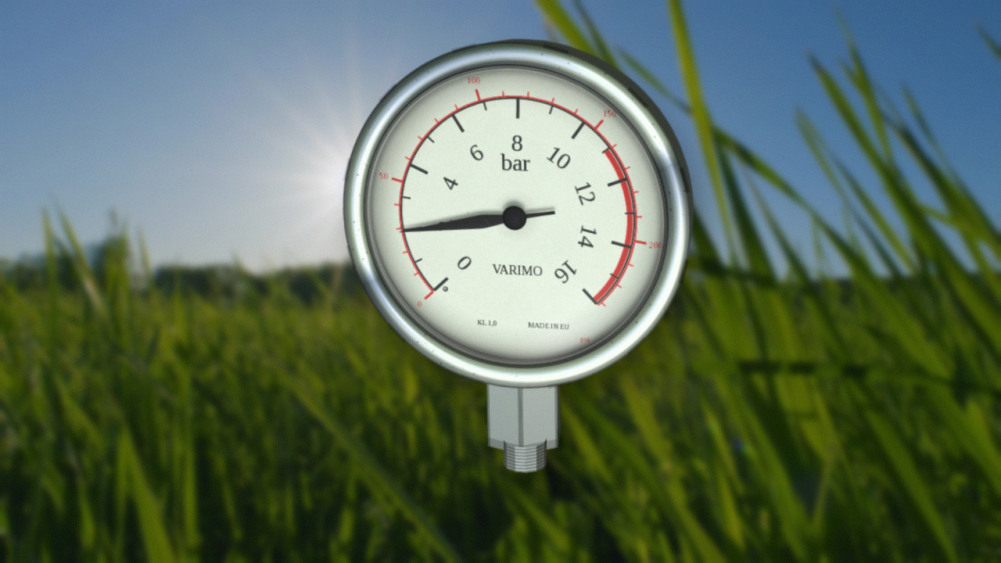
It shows 2
